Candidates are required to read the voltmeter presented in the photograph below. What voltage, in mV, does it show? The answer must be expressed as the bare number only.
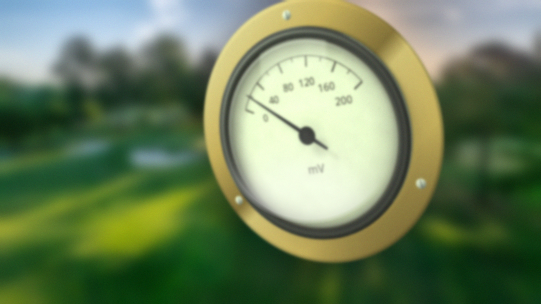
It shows 20
